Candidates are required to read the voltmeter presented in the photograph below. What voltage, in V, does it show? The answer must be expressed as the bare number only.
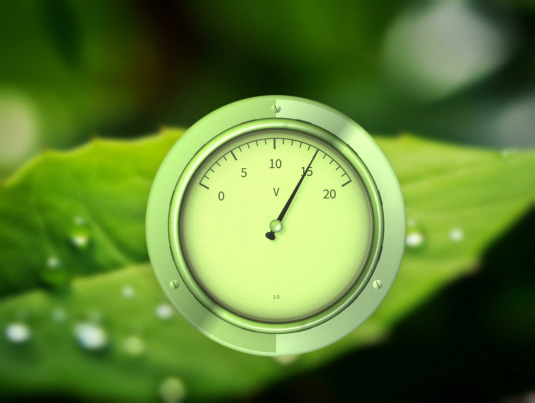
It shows 15
